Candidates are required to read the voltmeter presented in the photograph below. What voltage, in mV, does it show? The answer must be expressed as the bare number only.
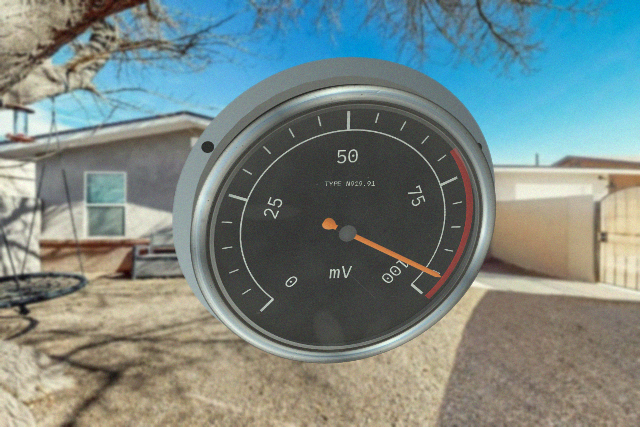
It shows 95
